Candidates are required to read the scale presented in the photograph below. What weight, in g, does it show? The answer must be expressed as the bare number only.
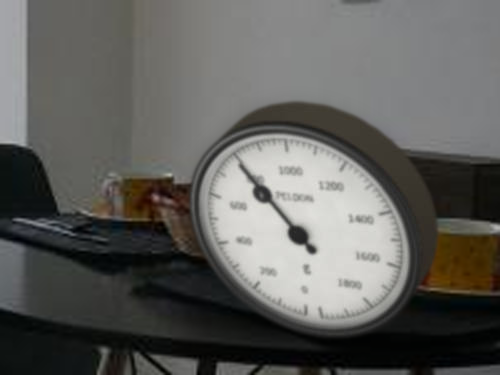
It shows 800
